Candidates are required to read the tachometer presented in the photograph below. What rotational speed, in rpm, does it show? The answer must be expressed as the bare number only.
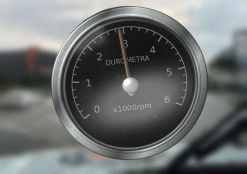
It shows 2900
